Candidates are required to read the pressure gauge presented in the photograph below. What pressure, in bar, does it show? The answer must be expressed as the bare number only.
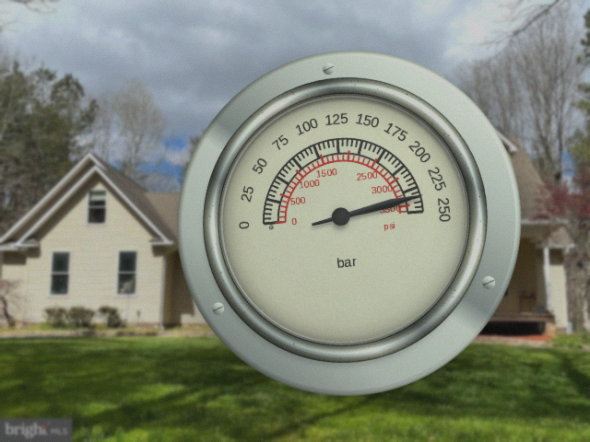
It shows 235
